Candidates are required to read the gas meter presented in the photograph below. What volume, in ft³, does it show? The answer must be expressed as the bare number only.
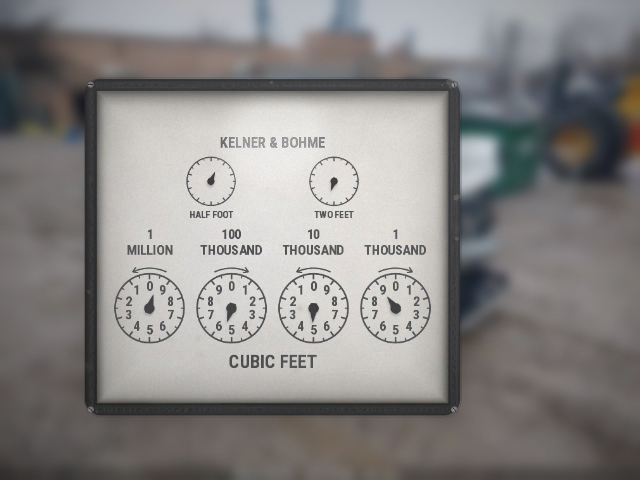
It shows 954900
